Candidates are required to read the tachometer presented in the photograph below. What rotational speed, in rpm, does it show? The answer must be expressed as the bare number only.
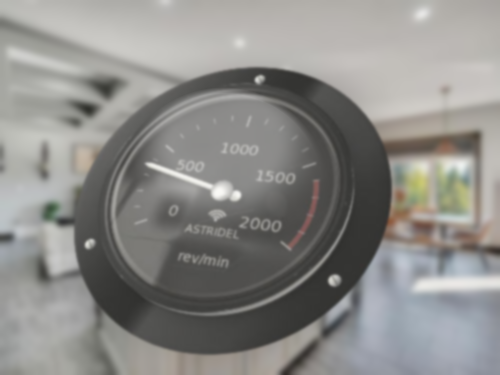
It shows 350
